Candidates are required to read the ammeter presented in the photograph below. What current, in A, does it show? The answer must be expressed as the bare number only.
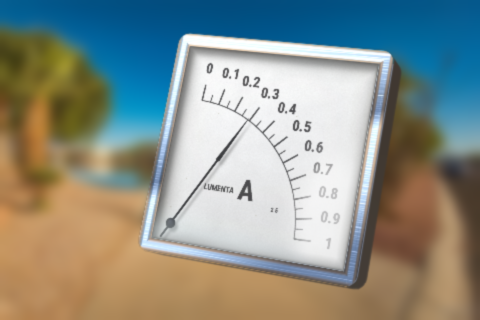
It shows 0.3
